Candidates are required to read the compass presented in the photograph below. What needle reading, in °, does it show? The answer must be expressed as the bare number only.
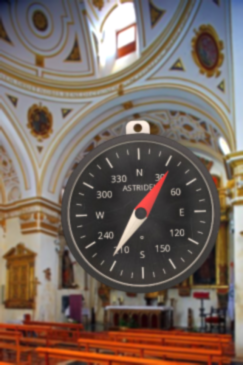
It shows 35
